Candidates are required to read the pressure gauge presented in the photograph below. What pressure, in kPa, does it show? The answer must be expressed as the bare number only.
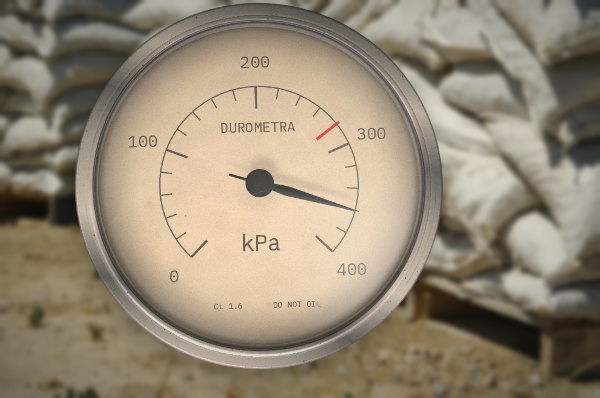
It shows 360
